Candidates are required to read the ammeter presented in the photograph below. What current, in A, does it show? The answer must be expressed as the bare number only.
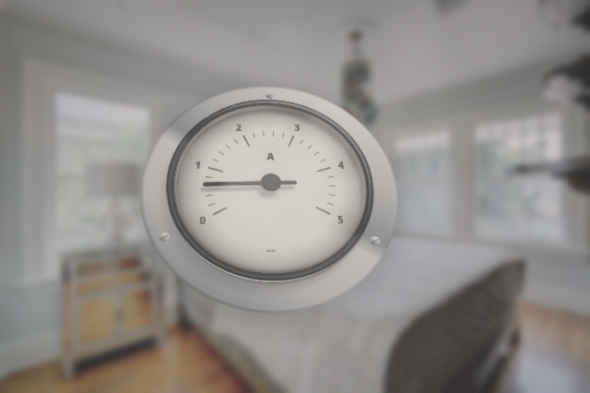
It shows 0.6
